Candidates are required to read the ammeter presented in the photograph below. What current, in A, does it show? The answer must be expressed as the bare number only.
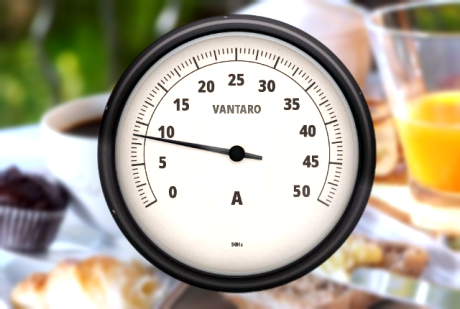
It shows 8.5
